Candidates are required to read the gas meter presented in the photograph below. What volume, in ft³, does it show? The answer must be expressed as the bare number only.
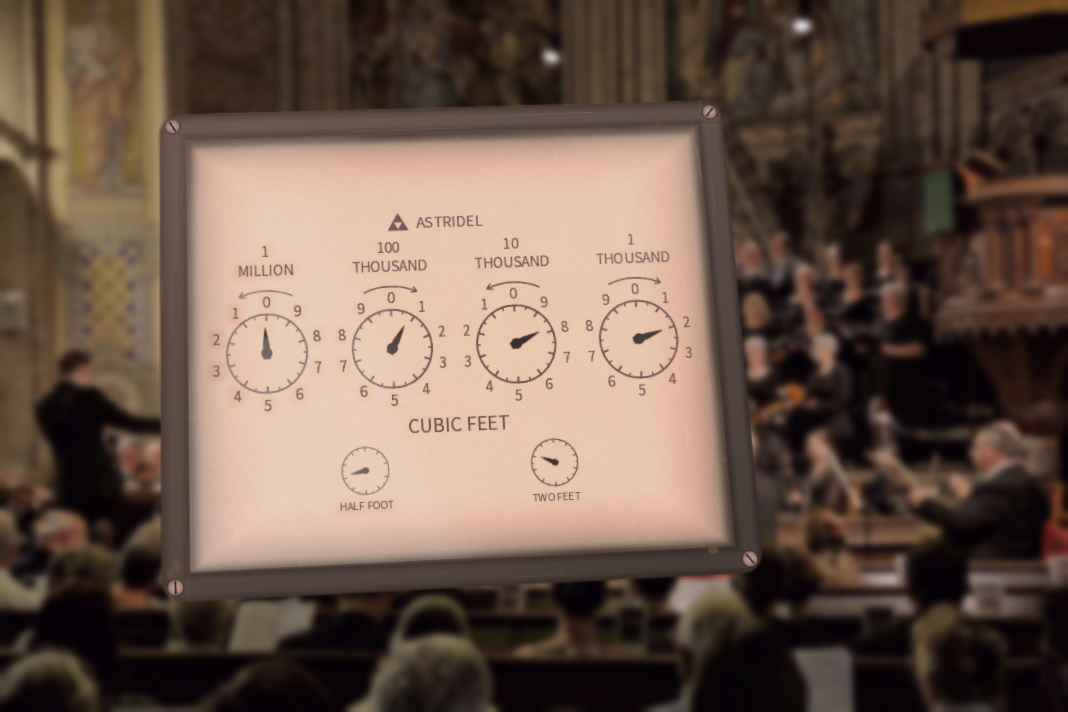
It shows 8200
